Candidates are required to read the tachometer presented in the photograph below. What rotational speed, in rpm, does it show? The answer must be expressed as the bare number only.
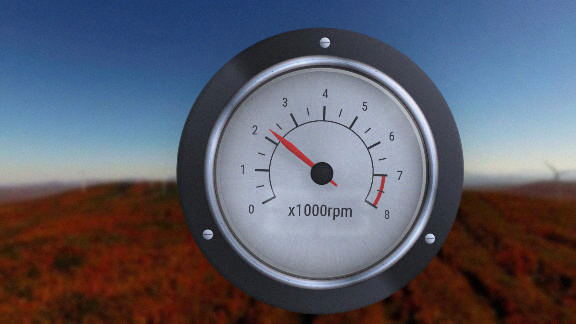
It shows 2250
